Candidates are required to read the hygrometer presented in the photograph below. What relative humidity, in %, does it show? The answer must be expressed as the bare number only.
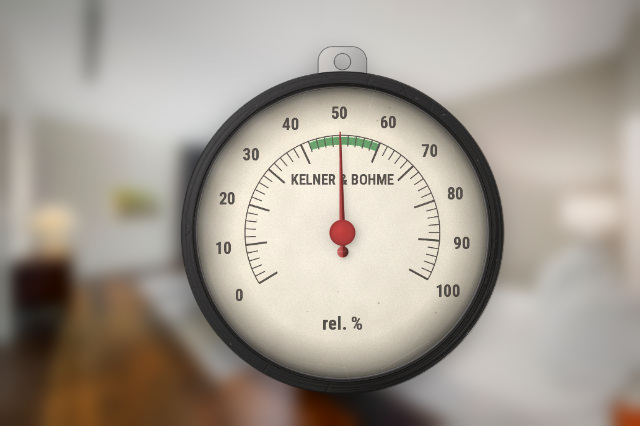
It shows 50
